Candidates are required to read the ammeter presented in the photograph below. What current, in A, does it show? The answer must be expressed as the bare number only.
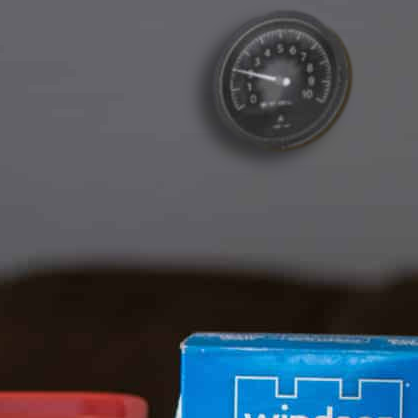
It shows 2
